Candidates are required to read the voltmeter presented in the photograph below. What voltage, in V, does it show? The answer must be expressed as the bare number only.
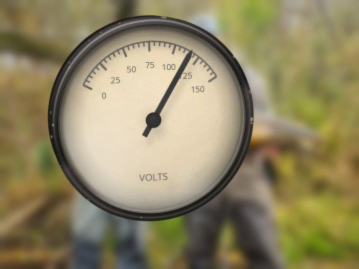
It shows 115
